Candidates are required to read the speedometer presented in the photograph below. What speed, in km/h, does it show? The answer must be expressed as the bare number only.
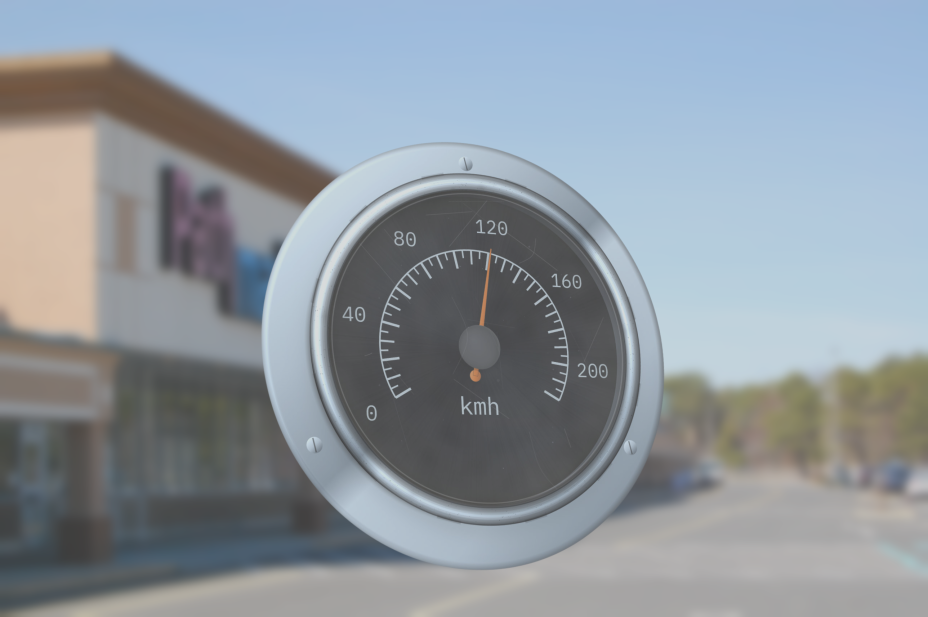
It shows 120
